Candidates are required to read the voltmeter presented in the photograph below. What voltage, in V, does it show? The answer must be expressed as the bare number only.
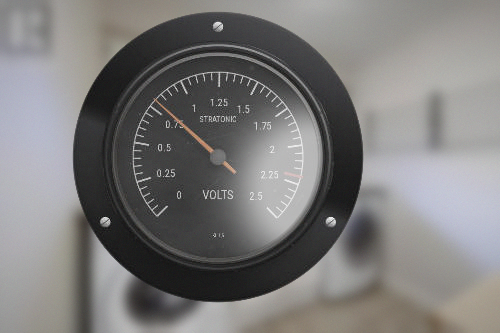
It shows 0.8
